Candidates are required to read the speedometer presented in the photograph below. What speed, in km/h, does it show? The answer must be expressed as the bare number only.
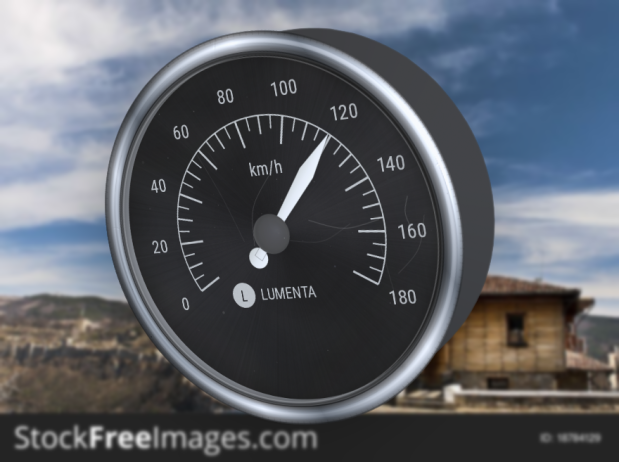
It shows 120
